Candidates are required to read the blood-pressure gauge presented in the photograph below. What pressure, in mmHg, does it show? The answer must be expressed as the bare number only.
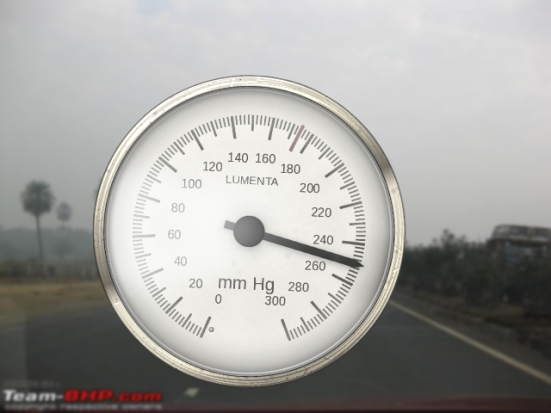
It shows 250
